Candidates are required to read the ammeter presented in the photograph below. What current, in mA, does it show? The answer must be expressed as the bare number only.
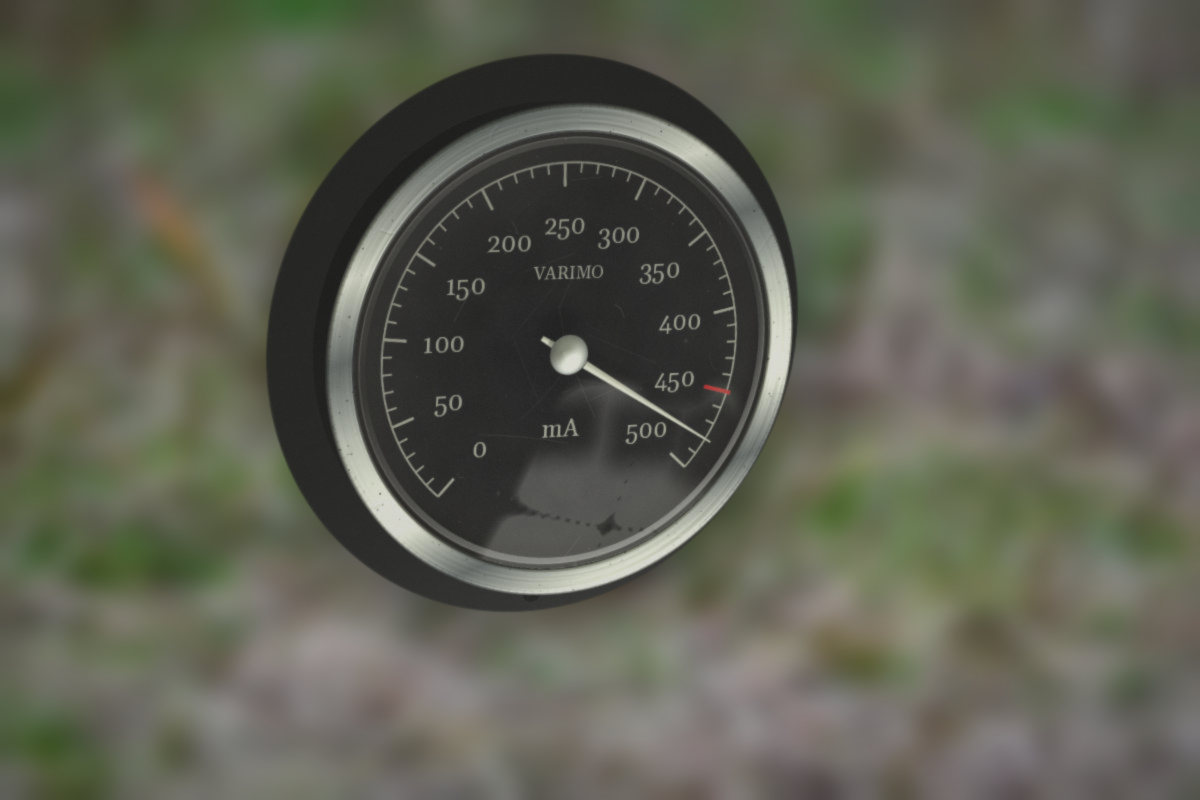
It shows 480
